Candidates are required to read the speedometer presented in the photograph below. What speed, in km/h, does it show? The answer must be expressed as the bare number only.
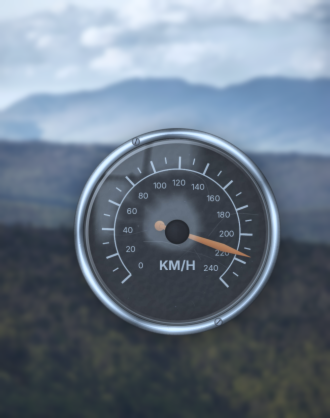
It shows 215
